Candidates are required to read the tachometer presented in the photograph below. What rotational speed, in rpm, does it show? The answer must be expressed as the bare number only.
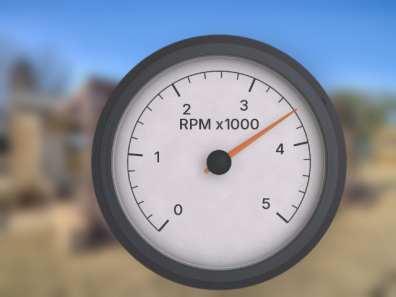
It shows 3600
